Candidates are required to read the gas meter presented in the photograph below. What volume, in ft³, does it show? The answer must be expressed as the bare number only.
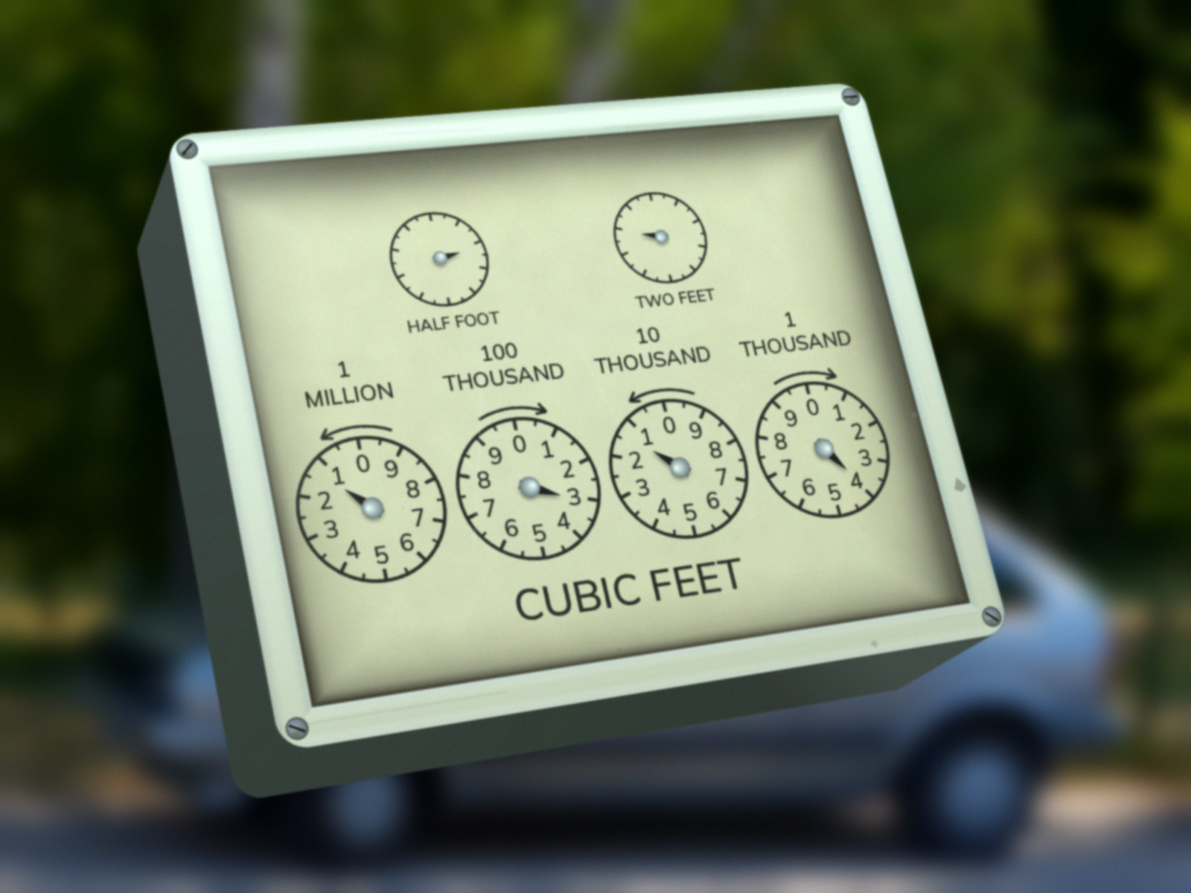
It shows 131400
